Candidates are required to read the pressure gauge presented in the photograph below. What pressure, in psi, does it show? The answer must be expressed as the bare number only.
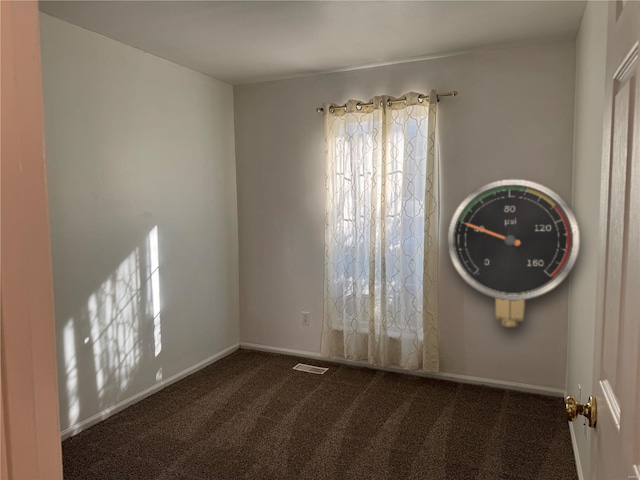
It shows 40
